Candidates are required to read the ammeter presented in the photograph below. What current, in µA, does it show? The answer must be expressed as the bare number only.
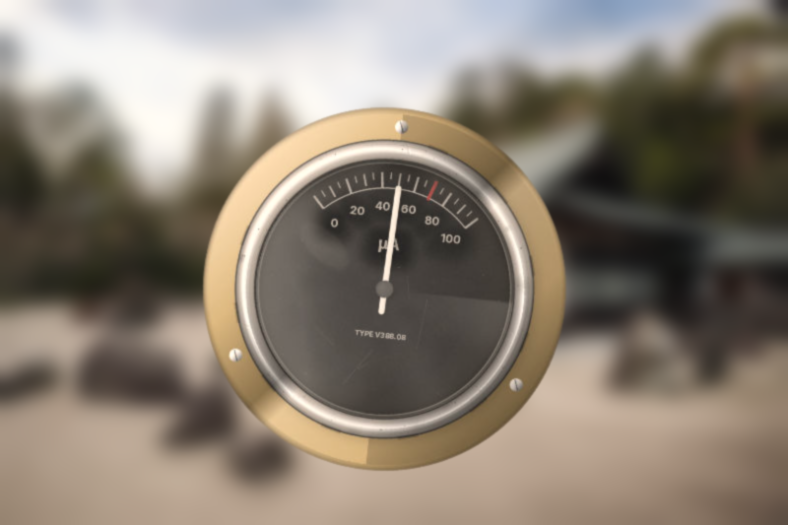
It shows 50
